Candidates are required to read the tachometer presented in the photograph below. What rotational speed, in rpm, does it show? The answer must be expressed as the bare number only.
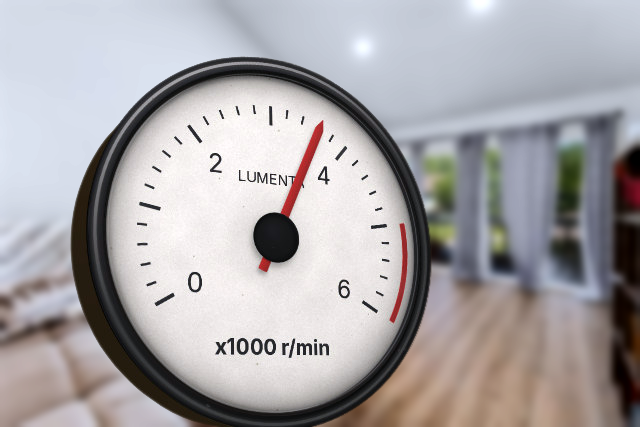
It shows 3600
